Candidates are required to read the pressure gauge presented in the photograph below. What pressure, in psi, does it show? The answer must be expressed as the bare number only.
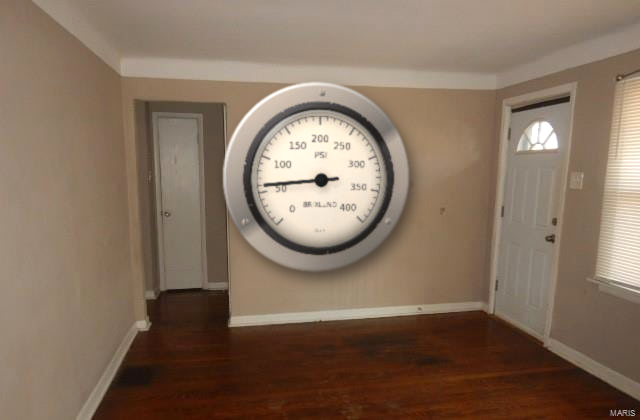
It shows 60
